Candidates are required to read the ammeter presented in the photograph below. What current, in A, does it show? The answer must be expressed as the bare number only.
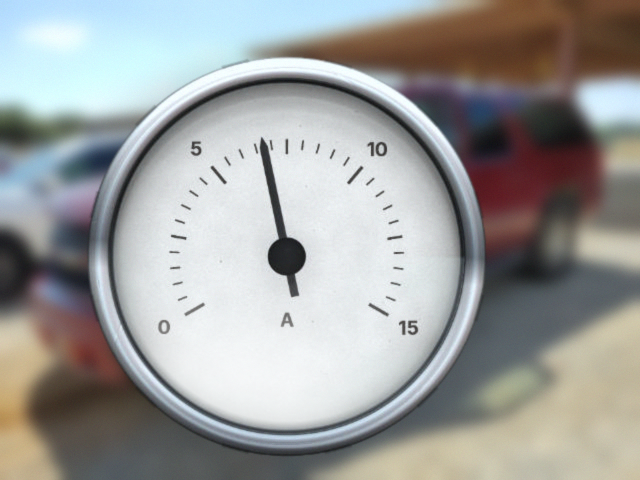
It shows 6.75
